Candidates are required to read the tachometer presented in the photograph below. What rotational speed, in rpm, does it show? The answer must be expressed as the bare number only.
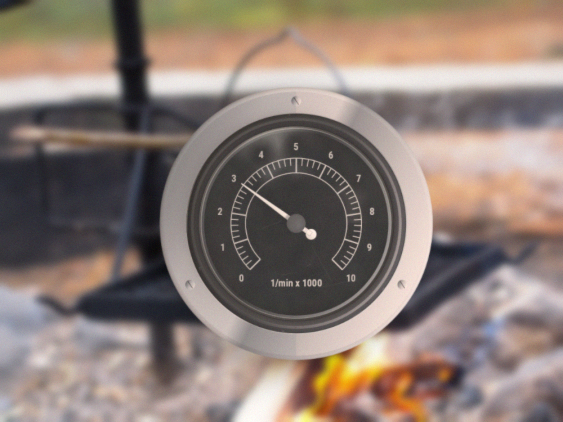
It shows 3000
